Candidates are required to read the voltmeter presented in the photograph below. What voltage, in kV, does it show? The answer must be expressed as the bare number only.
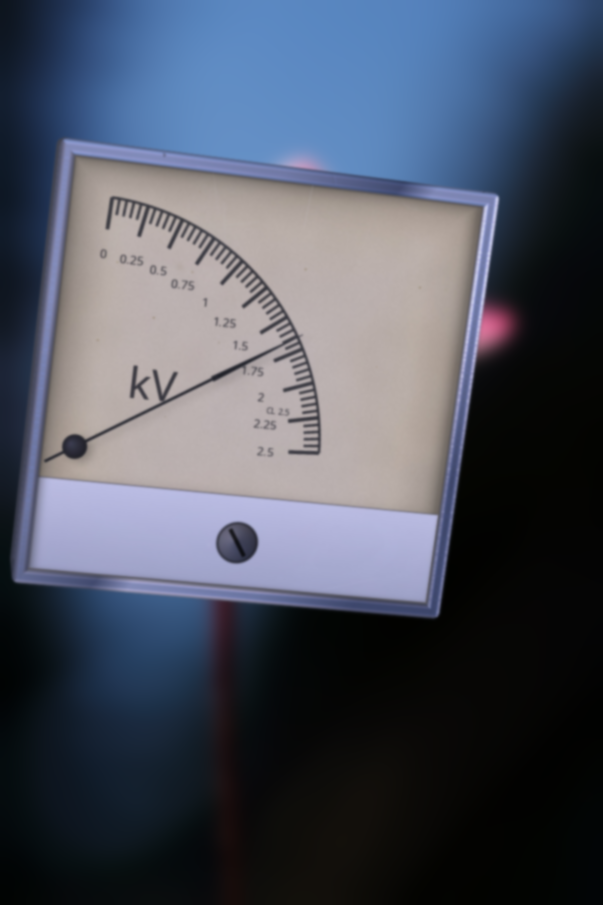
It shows 1.65
